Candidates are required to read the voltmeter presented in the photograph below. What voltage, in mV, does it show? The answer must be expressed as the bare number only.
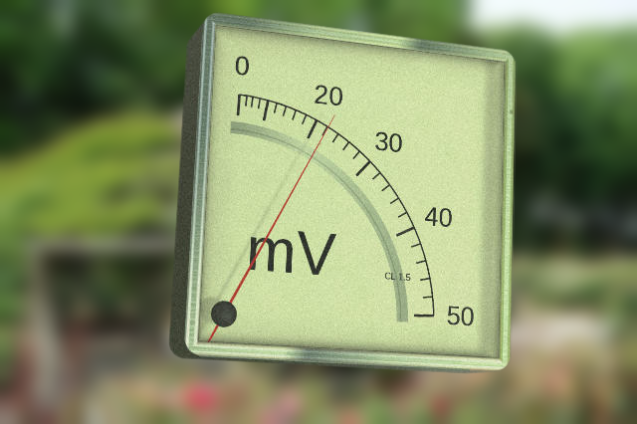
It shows 22
